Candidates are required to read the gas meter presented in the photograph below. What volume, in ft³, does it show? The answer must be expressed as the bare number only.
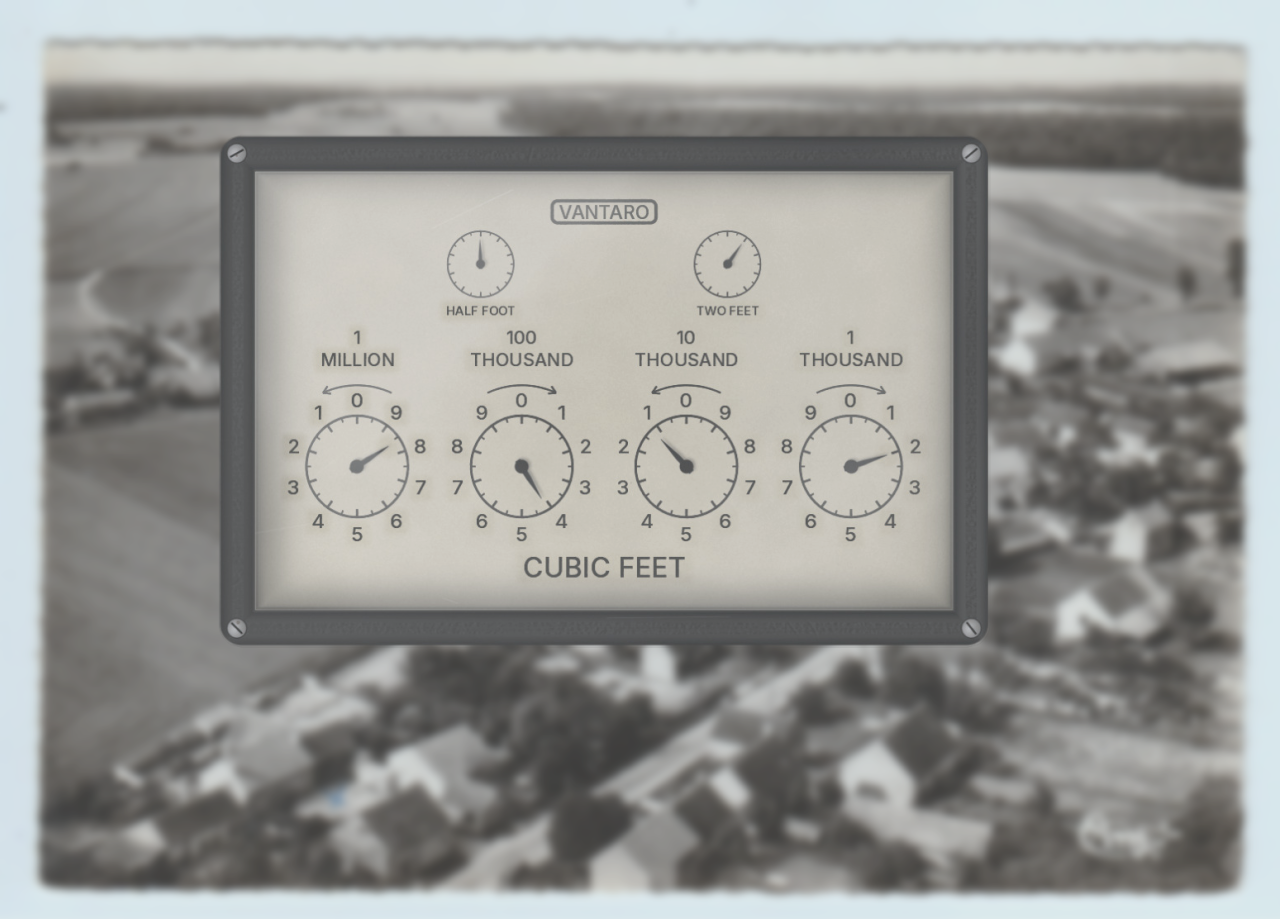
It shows 841200
